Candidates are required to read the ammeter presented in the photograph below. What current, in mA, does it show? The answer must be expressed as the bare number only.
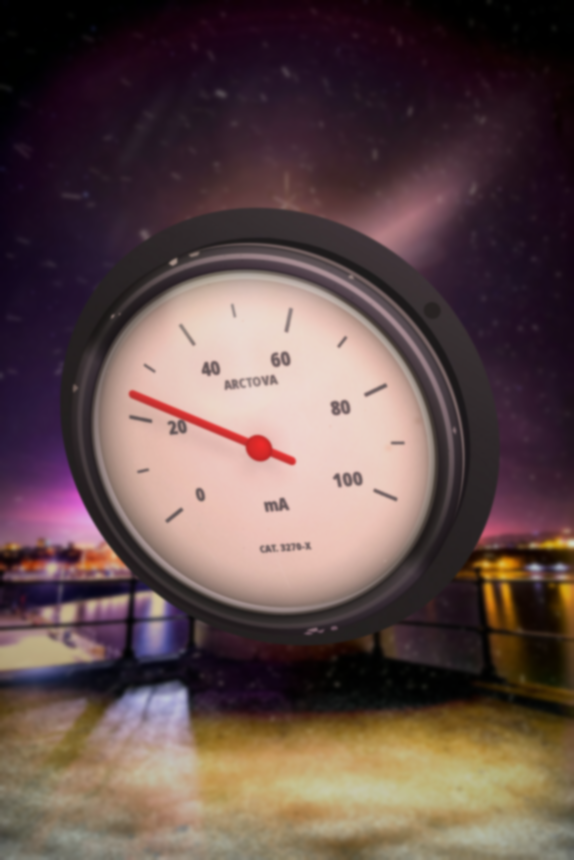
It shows 25
